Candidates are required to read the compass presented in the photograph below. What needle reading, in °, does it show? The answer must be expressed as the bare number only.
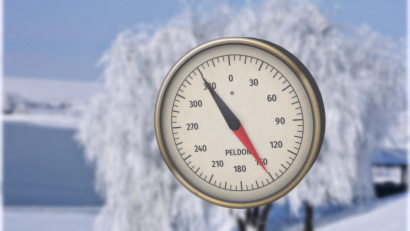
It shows 150
